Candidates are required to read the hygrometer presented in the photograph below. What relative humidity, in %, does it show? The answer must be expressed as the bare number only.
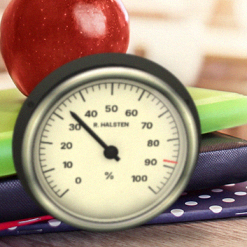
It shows 34
